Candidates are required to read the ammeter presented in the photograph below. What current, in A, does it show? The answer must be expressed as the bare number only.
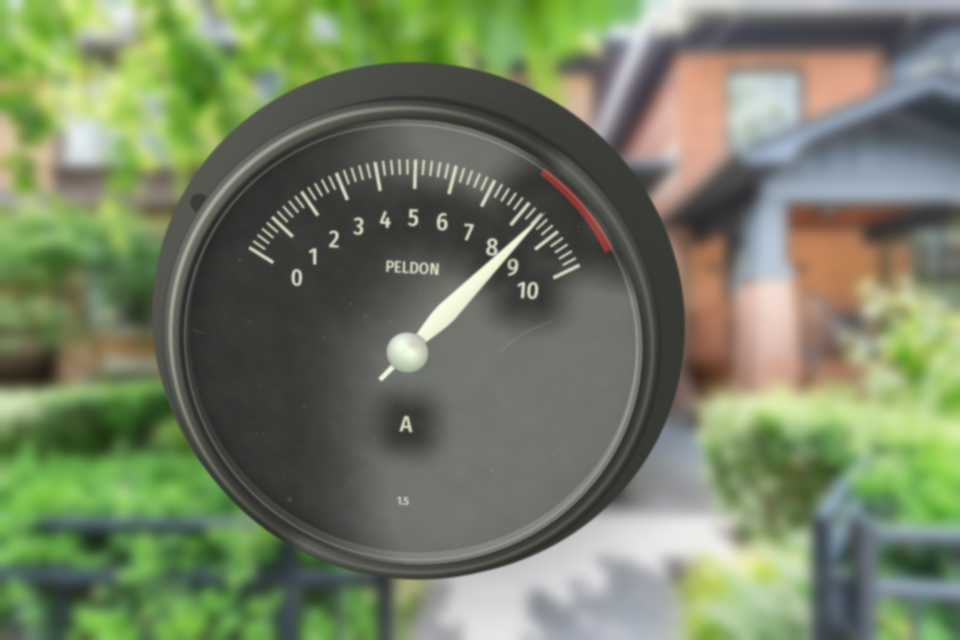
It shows 8.4
